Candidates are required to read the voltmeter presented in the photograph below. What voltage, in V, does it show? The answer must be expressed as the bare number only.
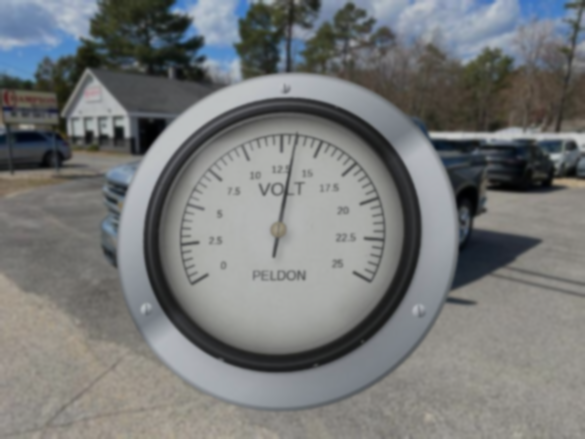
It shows 13.5
